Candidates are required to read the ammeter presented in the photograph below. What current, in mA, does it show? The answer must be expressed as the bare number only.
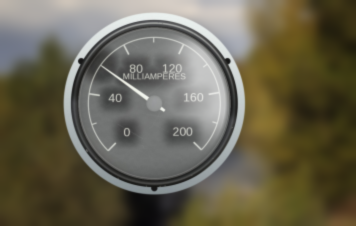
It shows 60
